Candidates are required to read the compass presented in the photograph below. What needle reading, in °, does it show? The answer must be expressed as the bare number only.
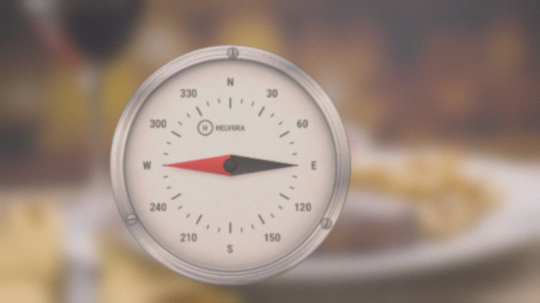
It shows 270
